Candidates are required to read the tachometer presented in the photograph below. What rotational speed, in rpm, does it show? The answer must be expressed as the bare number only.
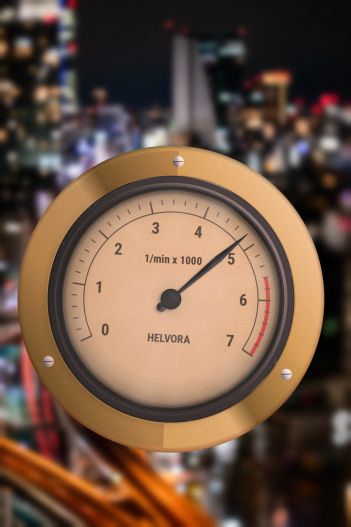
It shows 4800
